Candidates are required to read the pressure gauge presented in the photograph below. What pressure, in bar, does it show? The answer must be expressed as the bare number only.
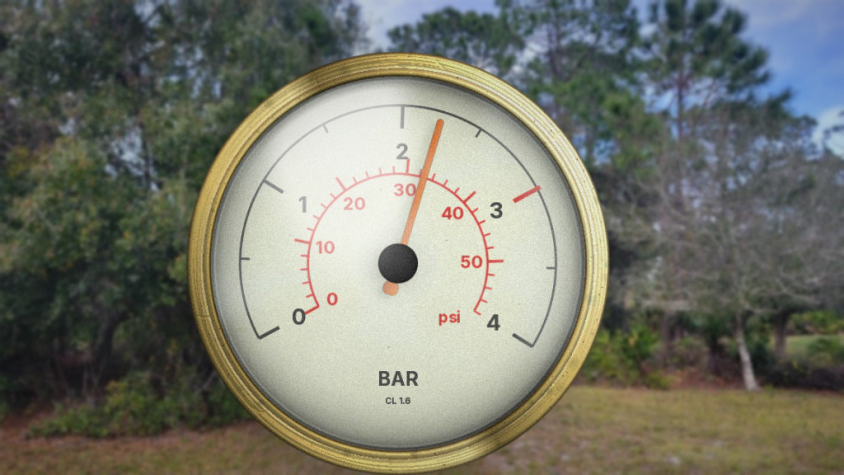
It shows 2.25
